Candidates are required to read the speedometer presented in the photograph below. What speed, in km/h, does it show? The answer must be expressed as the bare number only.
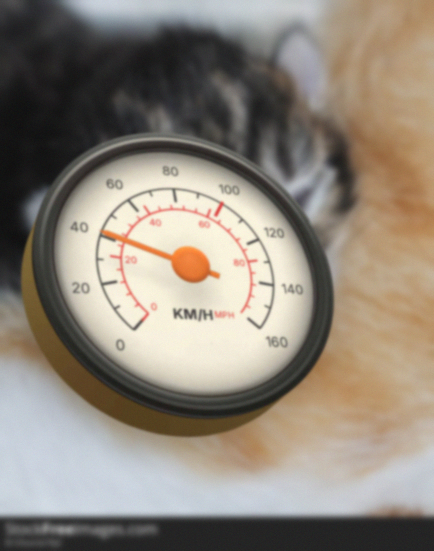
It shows 40
